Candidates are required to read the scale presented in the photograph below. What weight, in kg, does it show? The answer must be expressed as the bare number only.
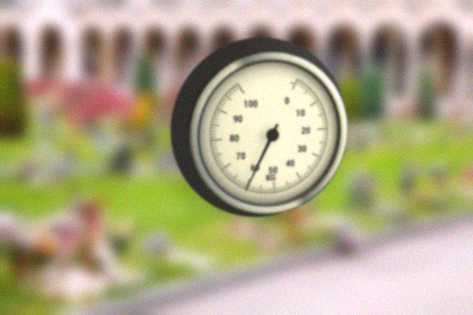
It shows 60
